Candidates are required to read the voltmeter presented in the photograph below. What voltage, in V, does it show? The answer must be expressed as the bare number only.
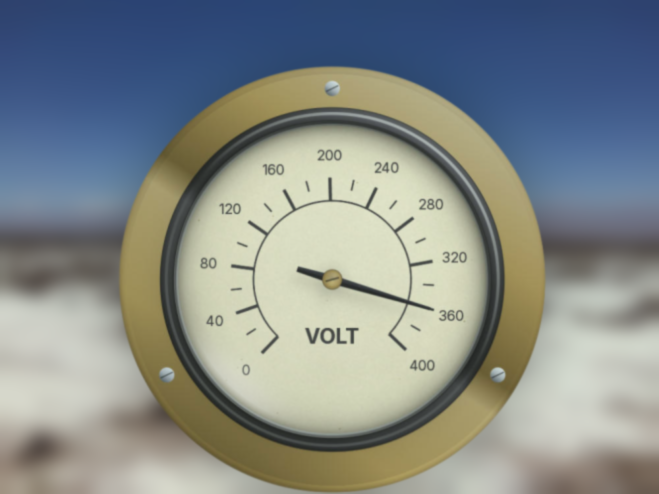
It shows 360
